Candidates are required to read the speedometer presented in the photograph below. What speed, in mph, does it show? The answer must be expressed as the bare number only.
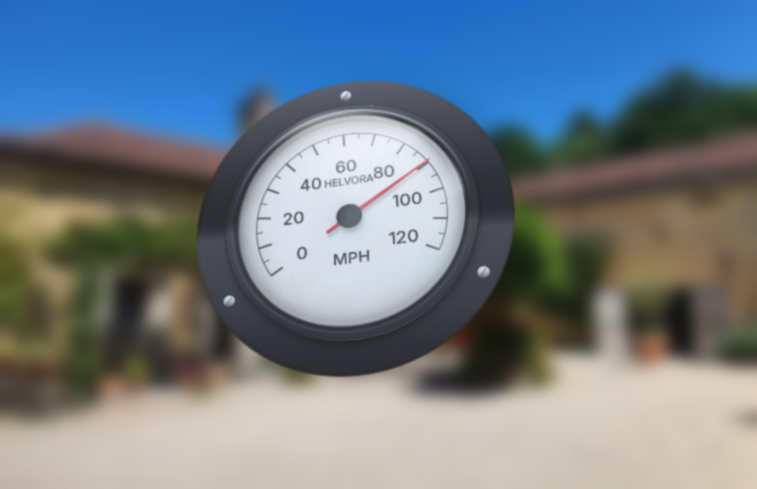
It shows 90
